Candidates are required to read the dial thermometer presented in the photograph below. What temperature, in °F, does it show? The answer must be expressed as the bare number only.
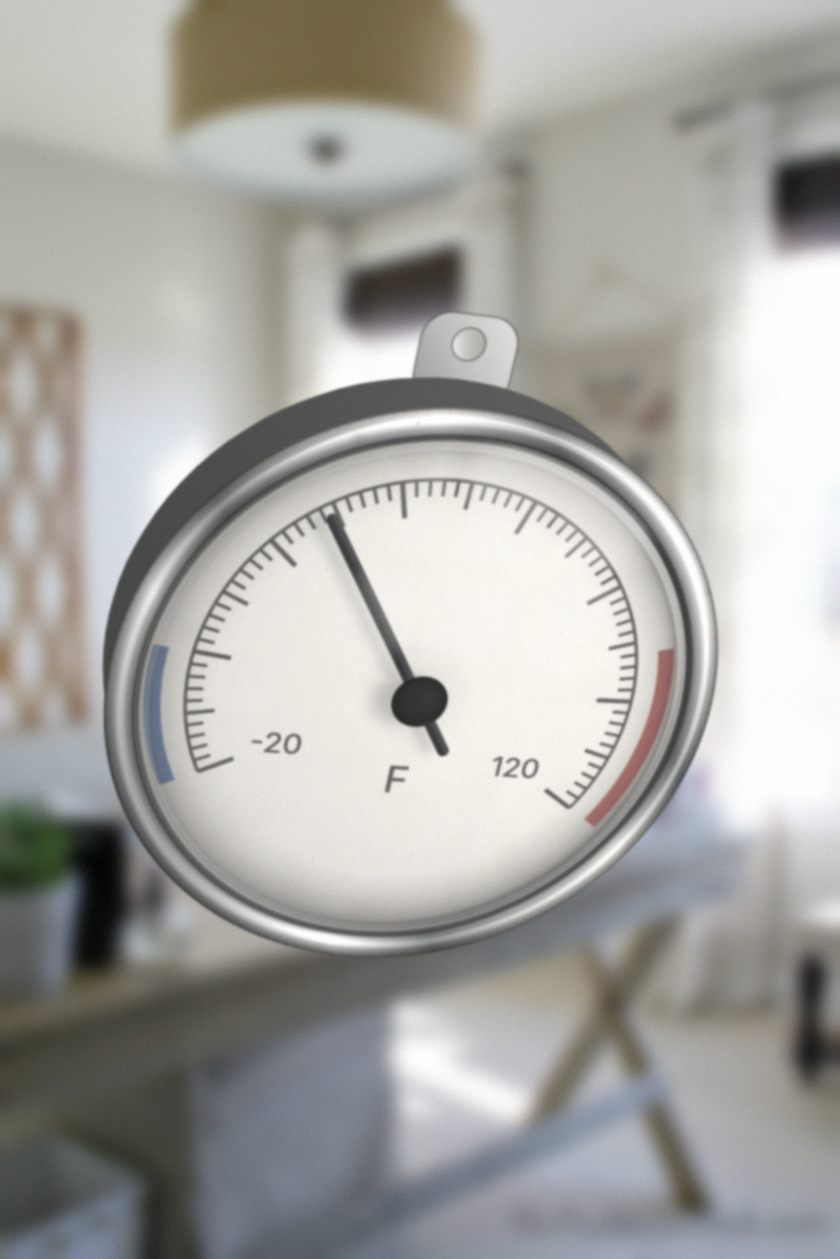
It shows 29
